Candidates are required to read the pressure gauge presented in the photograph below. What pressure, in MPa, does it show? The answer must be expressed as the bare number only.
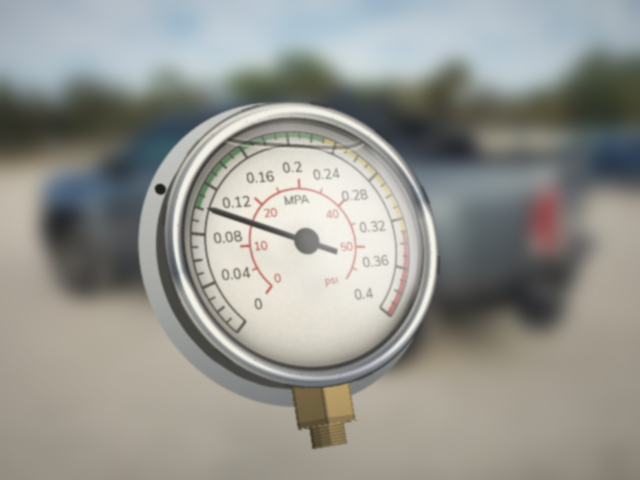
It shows 0.1
